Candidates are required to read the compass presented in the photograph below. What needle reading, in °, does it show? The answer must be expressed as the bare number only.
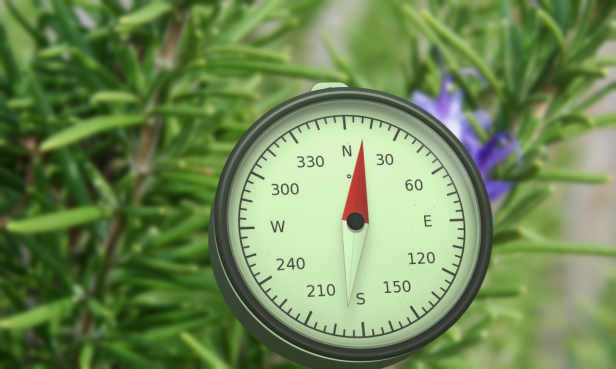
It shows 10
